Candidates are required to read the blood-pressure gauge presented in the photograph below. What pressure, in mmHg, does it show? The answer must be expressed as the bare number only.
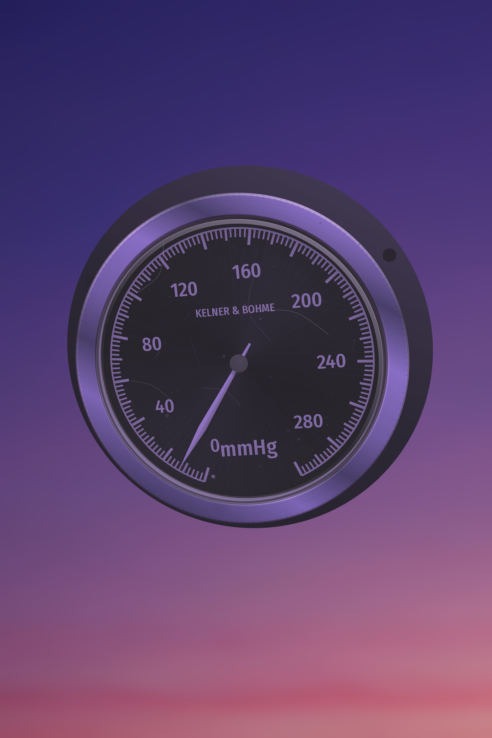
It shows 12
